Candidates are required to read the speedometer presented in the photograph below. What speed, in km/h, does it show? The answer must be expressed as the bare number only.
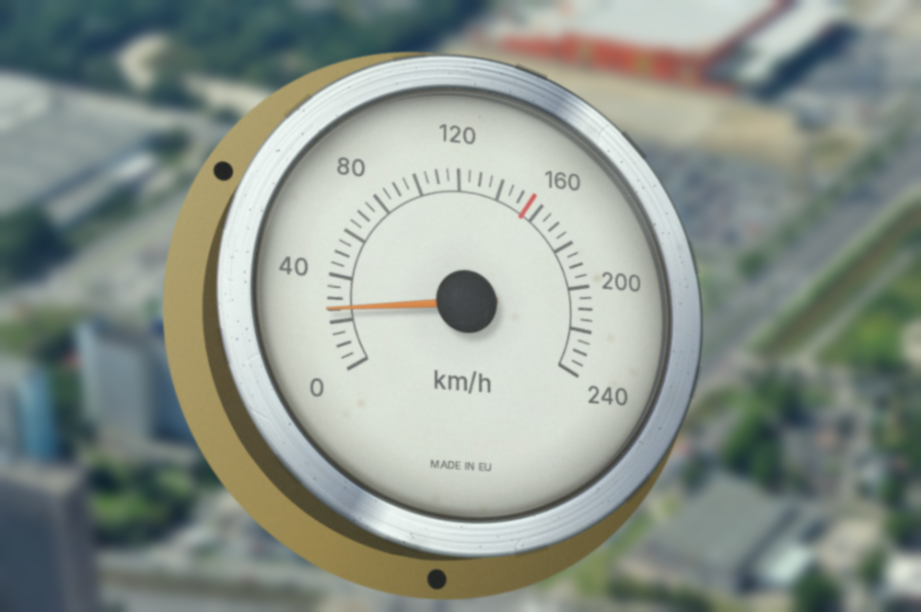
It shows 25
